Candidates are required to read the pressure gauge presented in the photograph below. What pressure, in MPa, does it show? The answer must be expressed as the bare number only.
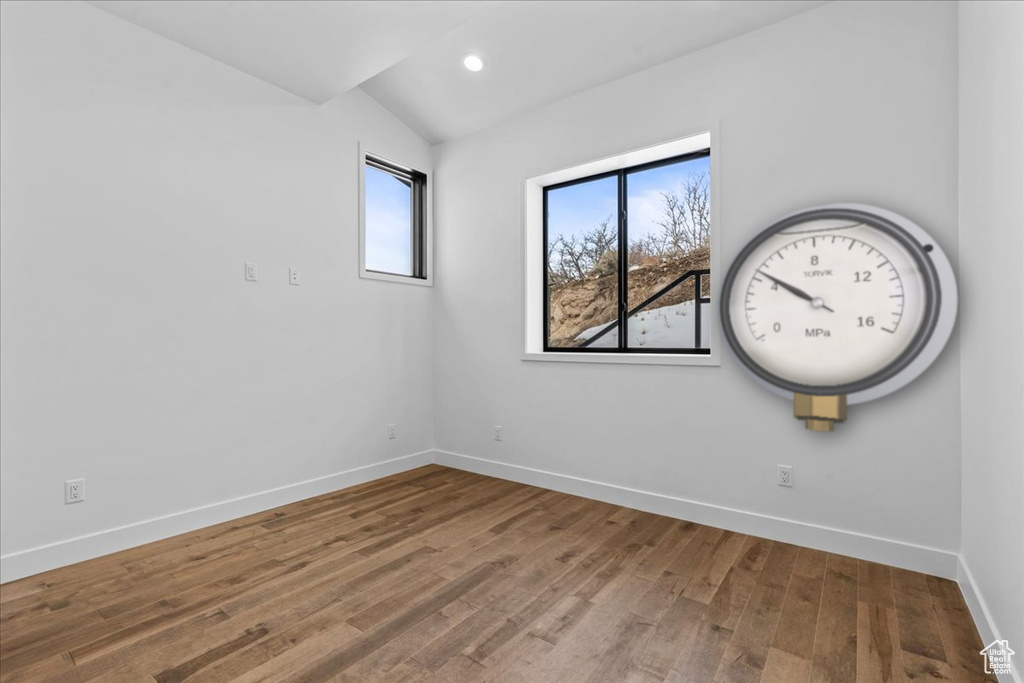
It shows 4.5
